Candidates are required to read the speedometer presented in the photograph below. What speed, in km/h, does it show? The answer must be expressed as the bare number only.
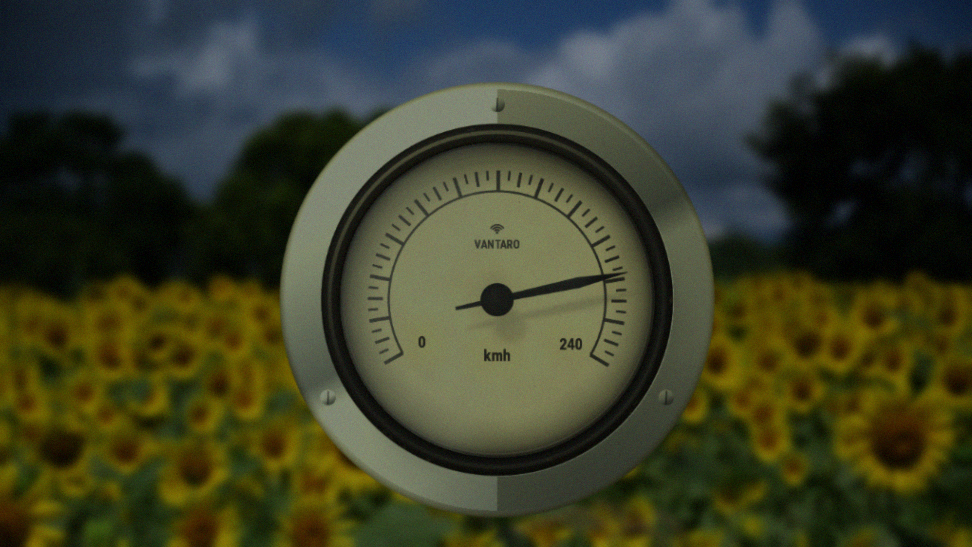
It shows 197.5
